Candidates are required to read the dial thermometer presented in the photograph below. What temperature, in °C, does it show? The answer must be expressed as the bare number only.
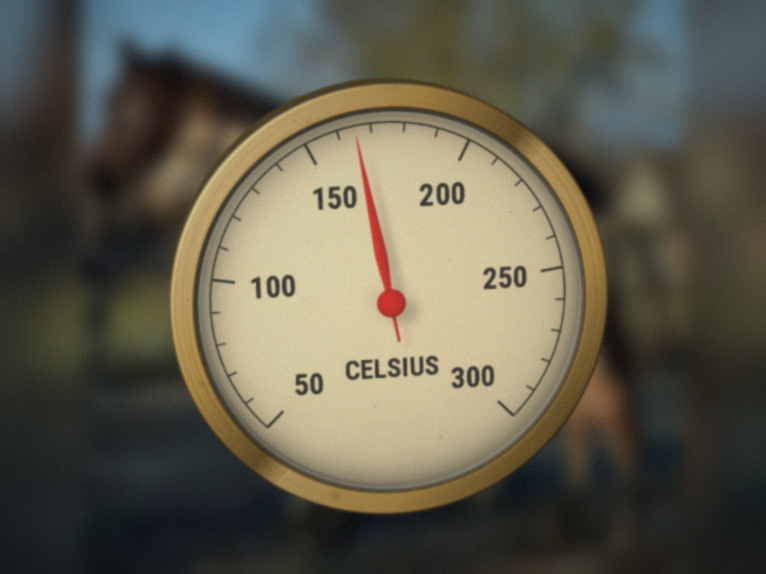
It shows 165
